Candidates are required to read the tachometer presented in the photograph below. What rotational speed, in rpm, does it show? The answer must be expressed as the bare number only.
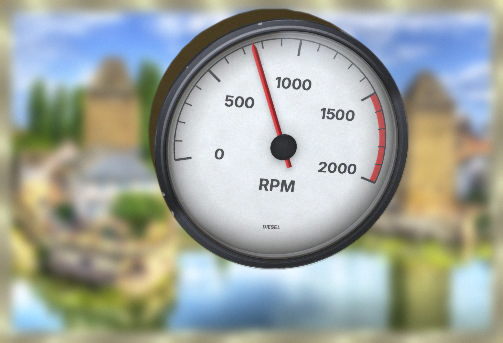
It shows 750
